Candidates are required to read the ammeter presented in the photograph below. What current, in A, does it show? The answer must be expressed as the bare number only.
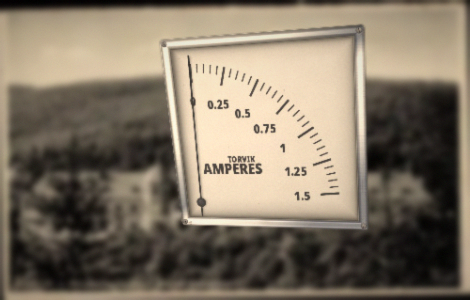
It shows 0
